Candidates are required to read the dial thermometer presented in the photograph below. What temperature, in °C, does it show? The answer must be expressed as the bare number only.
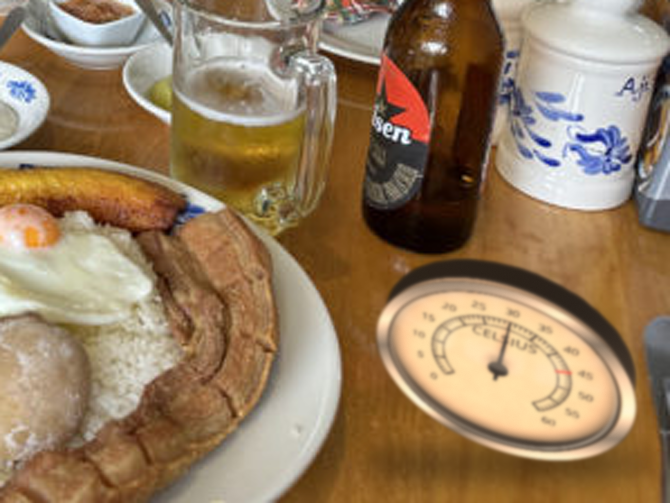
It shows 30
